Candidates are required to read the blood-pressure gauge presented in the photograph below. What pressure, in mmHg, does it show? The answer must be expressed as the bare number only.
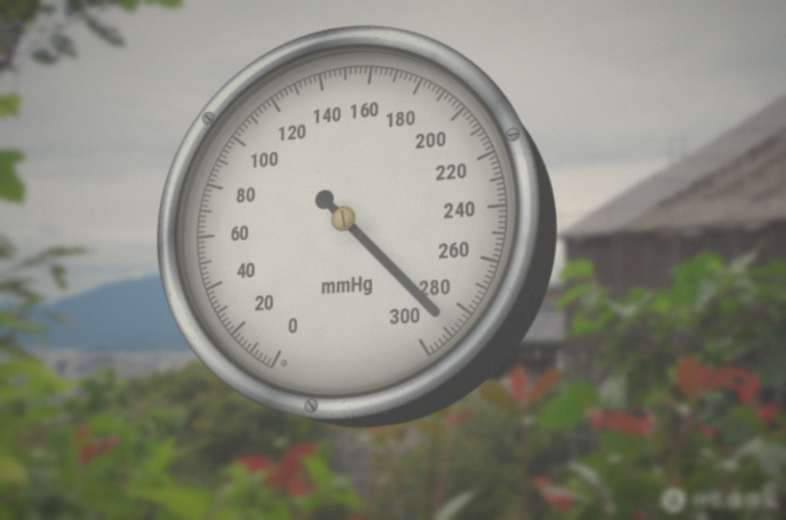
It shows 288
